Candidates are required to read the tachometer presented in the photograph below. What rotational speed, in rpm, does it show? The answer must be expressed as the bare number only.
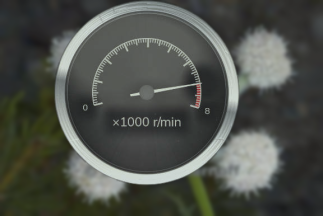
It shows 7000
